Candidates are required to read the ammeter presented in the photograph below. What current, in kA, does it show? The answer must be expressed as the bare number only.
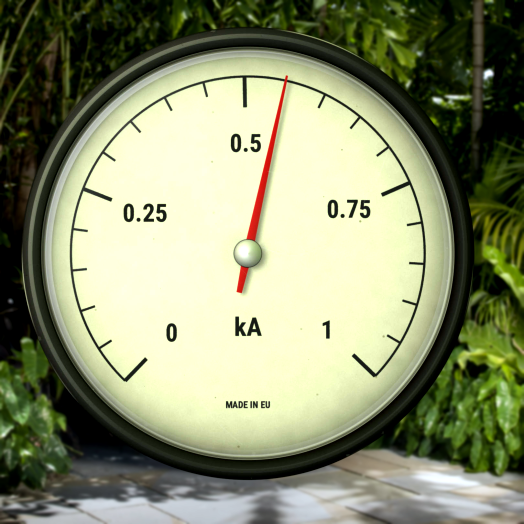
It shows 0.55
